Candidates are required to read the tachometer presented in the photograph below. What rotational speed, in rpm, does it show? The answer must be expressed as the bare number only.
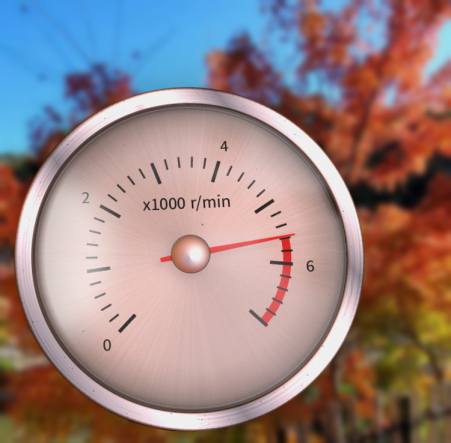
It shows 5600
